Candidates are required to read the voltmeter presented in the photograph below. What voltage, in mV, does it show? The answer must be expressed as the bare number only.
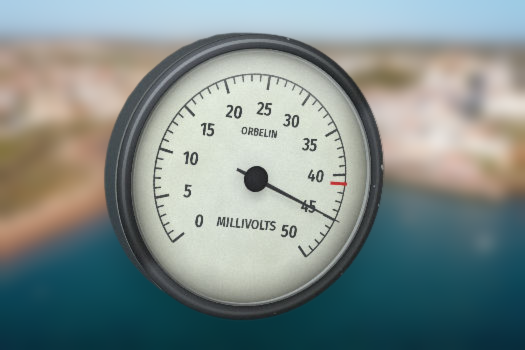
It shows 45
